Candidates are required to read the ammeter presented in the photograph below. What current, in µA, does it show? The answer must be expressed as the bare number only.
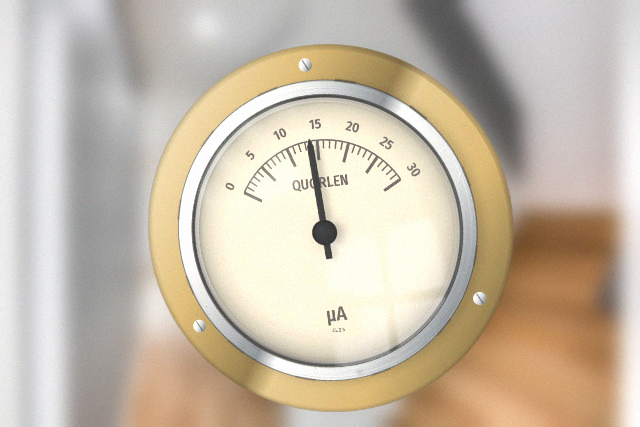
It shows 14
